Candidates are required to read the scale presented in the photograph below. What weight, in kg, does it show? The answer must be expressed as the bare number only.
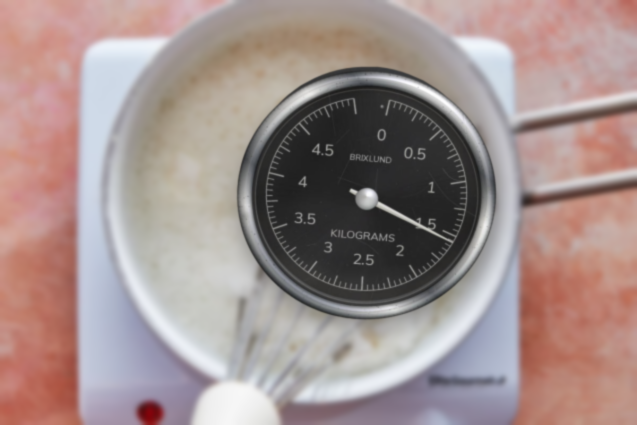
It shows 1.55
